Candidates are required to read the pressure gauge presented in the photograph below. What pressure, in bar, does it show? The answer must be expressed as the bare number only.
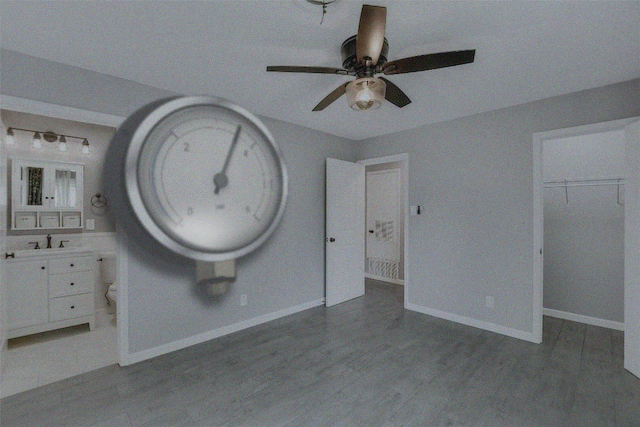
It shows 3.5
